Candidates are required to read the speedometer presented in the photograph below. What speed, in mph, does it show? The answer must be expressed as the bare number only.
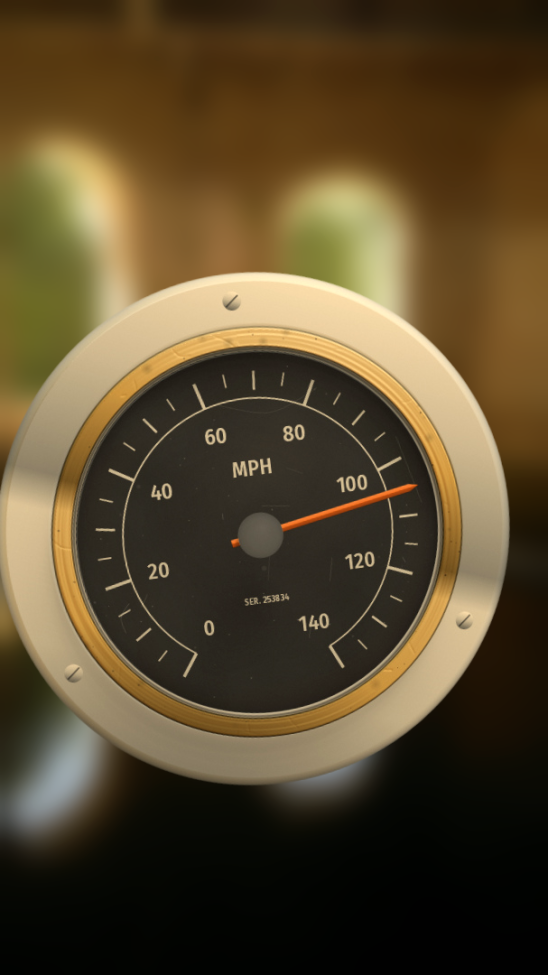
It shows 105
